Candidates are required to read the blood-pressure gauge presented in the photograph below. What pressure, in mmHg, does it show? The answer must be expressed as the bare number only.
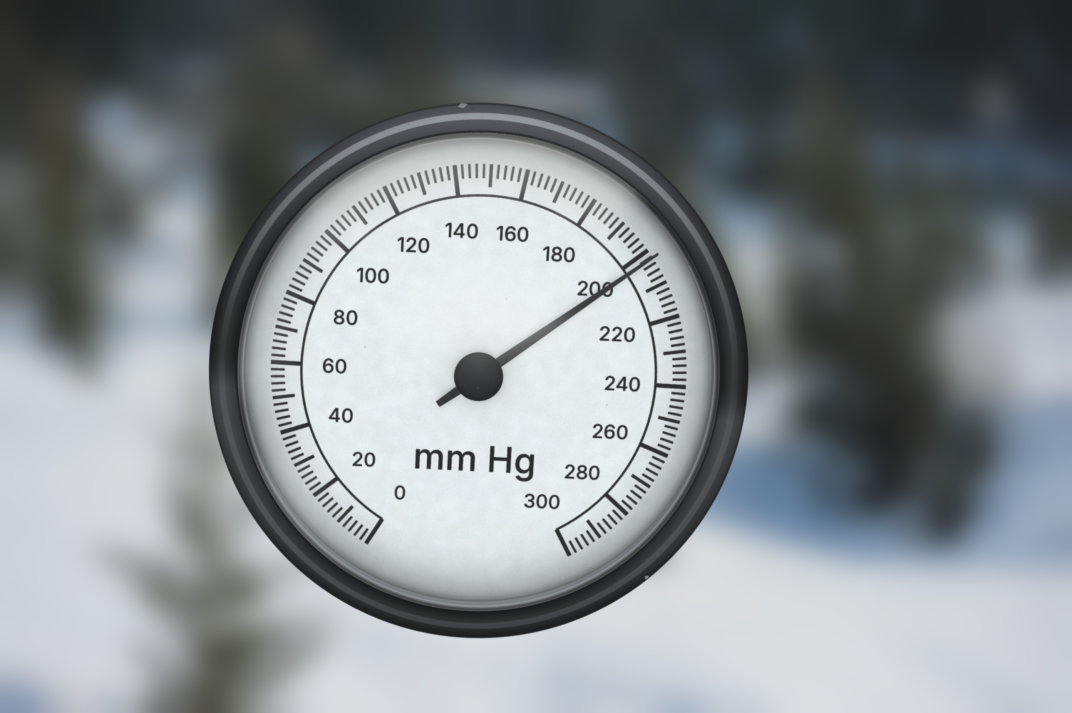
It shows 202
